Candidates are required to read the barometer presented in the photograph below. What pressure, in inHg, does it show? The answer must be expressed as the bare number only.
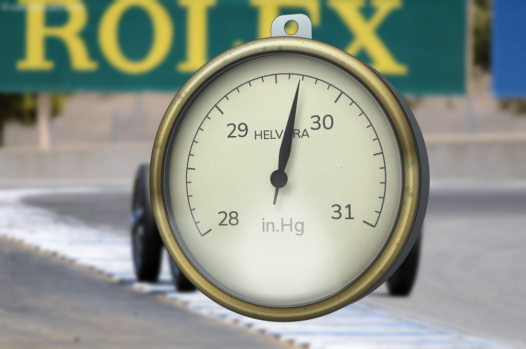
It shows 29.7
